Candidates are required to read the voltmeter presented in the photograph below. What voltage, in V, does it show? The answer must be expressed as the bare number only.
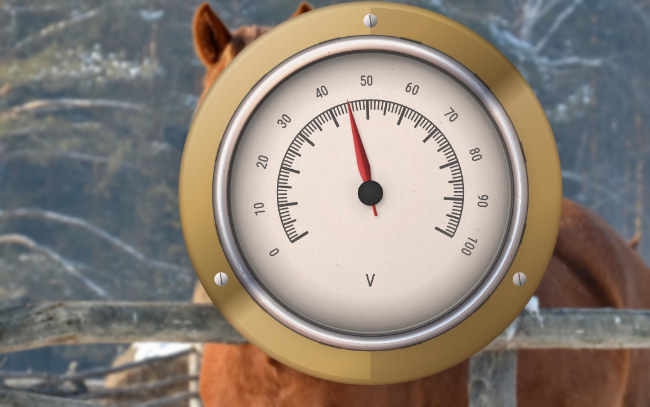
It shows 45
